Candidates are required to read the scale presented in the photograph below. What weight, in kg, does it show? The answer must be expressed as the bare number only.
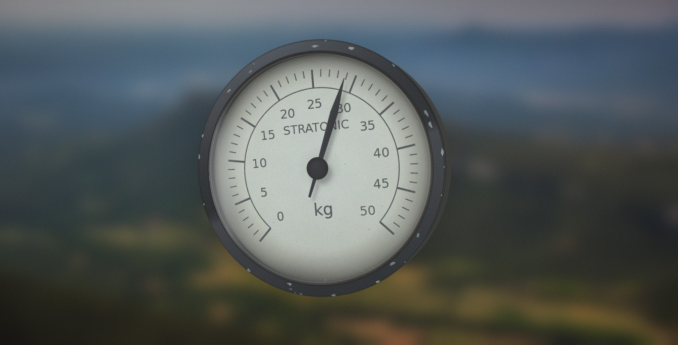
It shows 29
